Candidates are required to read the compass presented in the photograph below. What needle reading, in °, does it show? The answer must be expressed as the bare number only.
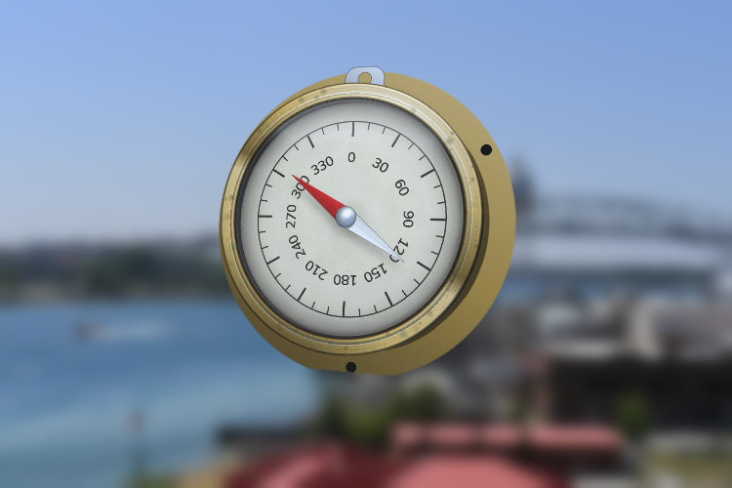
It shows 305
